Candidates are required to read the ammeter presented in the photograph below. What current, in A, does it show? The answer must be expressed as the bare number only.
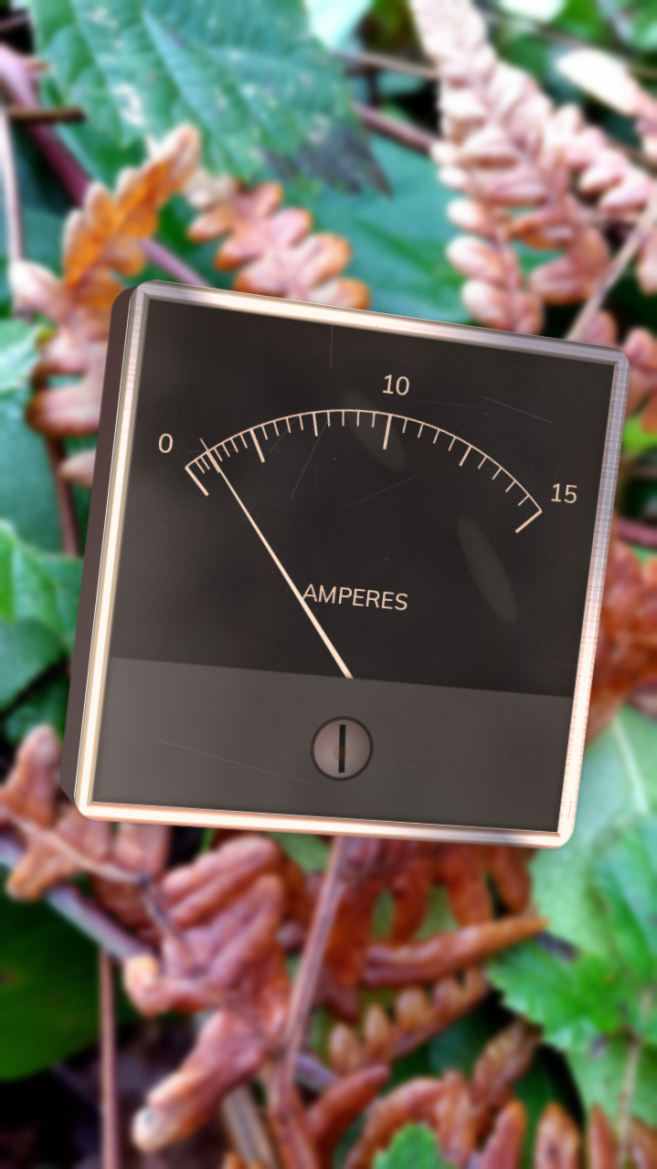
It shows 2.5
